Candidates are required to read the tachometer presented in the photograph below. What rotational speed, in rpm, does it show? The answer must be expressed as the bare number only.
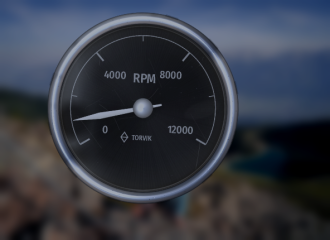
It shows 1000
